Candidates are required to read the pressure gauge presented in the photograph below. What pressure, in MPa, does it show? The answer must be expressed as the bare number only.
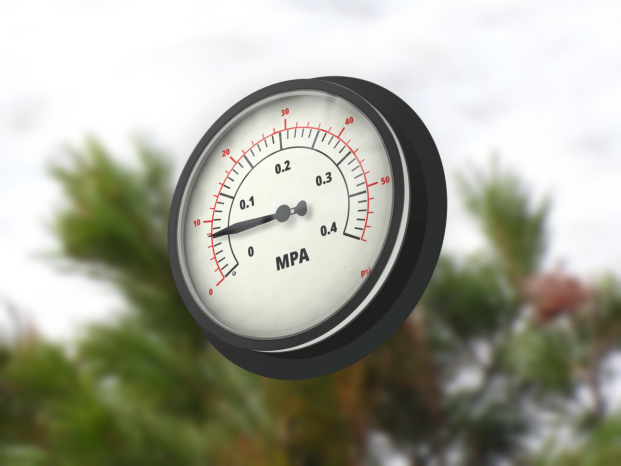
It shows 0.05
